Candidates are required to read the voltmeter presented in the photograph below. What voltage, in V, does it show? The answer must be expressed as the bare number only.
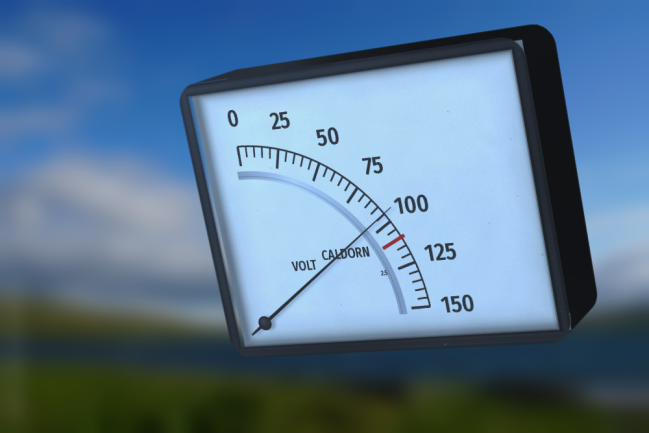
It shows 95
